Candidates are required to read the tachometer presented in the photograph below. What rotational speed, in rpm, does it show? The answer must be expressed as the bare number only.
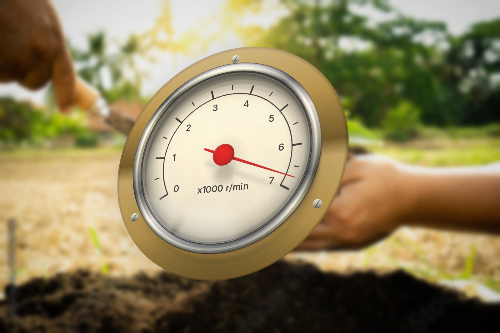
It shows 6750
